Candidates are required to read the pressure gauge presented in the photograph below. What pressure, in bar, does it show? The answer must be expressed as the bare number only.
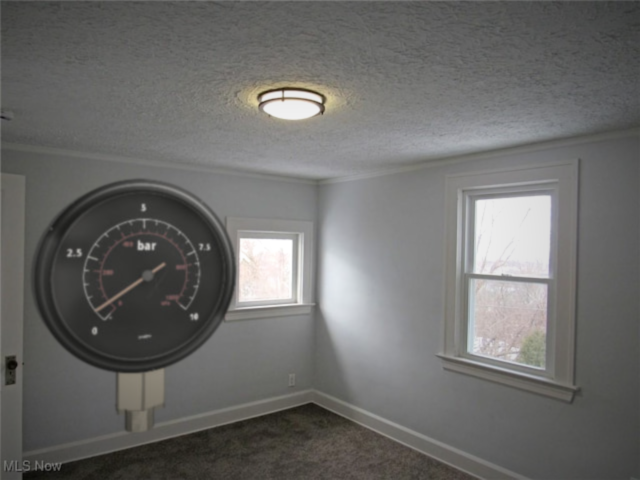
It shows 0.5
